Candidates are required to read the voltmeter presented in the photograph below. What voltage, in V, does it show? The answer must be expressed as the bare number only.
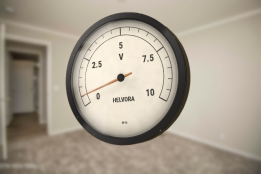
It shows 0.5
